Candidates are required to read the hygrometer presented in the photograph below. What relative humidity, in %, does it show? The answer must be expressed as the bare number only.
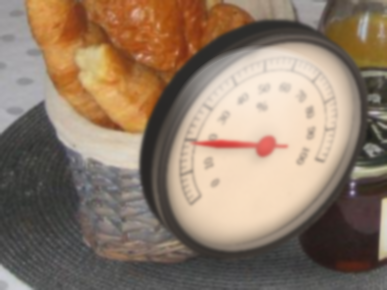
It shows 20
